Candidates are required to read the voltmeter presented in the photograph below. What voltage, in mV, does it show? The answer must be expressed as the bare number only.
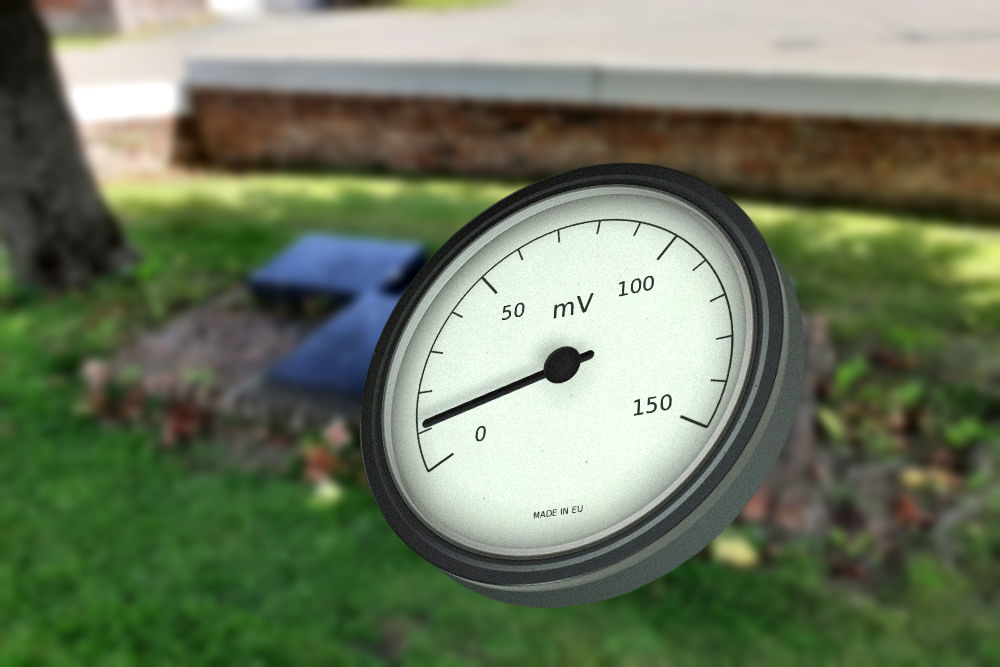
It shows 10
